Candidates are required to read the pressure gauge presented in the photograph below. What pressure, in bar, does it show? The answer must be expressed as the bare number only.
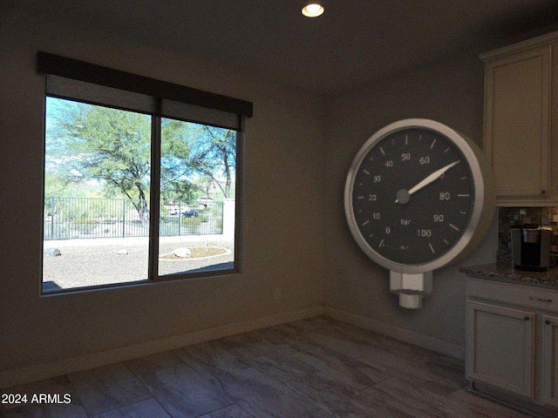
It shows 70
